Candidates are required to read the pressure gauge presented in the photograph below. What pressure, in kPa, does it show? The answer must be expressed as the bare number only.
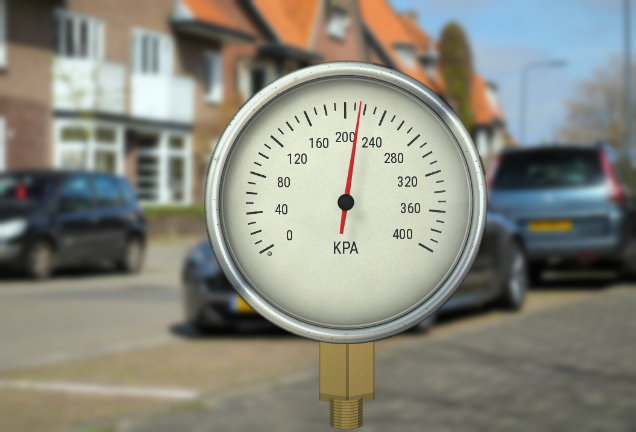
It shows 215
